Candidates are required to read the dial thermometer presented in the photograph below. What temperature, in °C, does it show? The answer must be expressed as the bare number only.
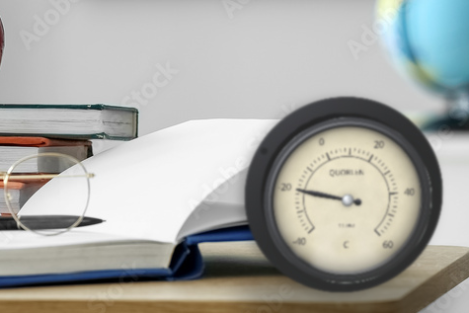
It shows -20
